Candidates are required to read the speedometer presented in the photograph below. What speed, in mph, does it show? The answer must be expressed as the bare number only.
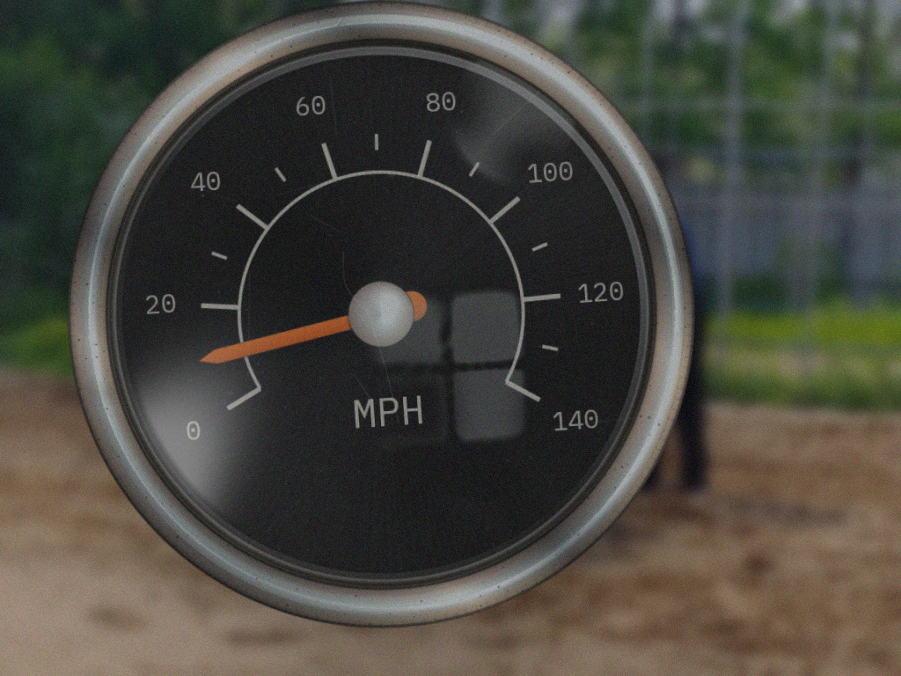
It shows 10
